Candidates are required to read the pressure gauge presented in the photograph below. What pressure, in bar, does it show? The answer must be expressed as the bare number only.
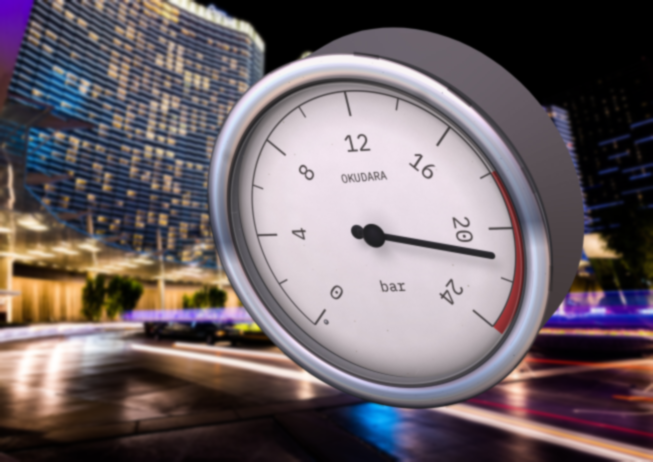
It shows 21
